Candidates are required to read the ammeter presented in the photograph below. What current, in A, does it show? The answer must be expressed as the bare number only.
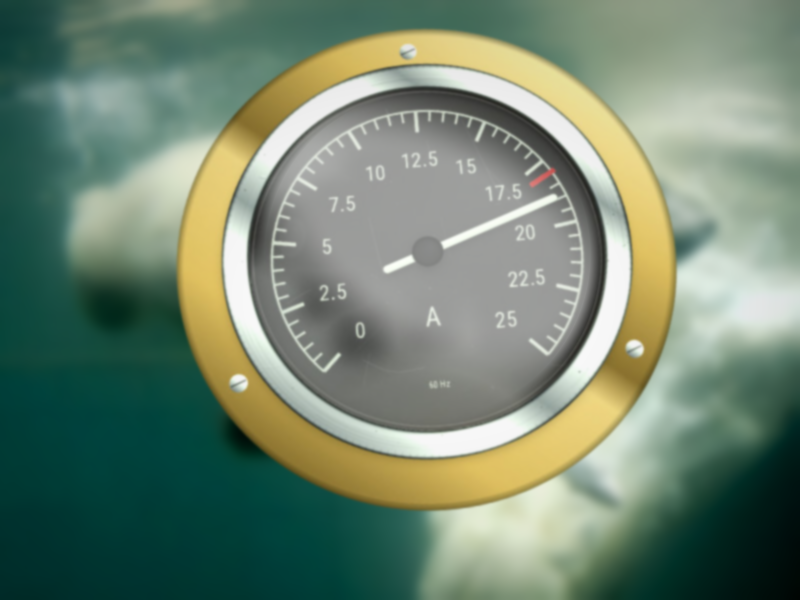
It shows 19
